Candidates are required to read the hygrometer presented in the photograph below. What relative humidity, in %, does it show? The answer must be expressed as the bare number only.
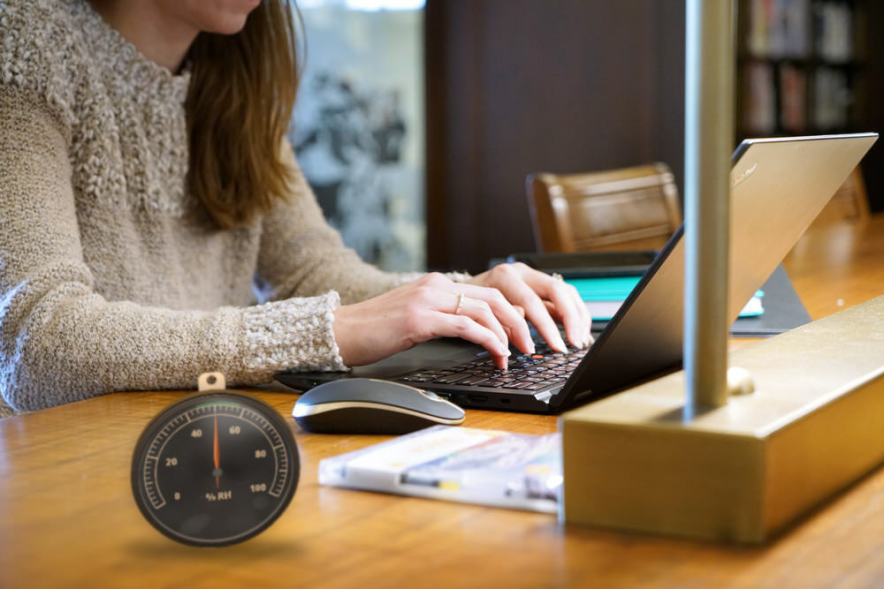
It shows 50
